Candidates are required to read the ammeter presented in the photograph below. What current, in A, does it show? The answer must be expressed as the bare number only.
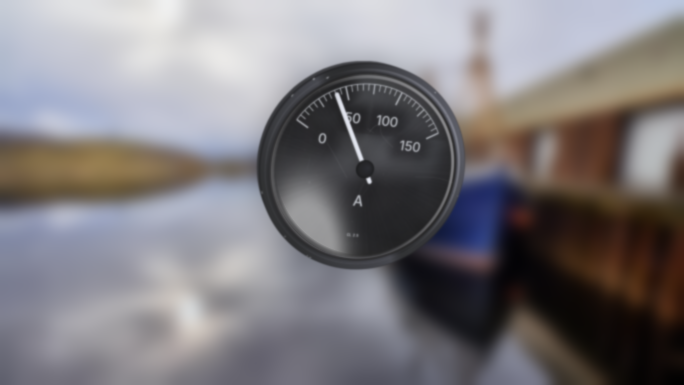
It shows 40
